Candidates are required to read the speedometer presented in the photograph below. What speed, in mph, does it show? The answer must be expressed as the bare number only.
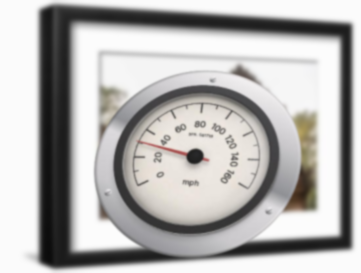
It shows 30
